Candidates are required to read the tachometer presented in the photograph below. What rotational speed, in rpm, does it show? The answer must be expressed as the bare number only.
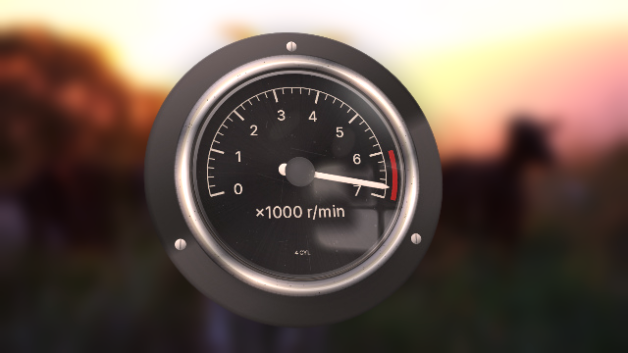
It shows 6800
